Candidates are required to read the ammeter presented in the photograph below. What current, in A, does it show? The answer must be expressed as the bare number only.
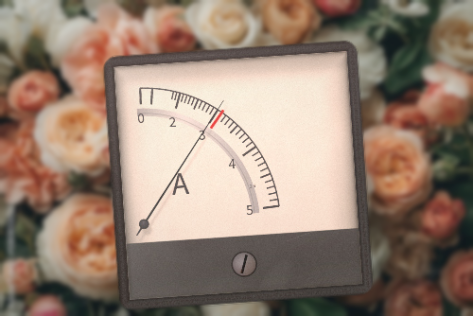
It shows 3
